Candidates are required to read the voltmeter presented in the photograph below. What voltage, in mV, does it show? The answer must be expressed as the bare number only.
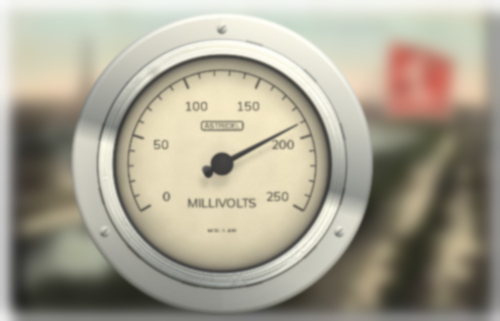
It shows 190
